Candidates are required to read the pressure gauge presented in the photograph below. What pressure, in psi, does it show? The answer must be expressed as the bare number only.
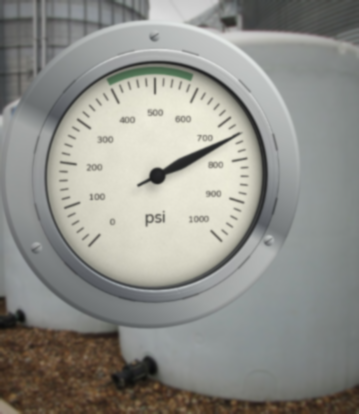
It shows 740
